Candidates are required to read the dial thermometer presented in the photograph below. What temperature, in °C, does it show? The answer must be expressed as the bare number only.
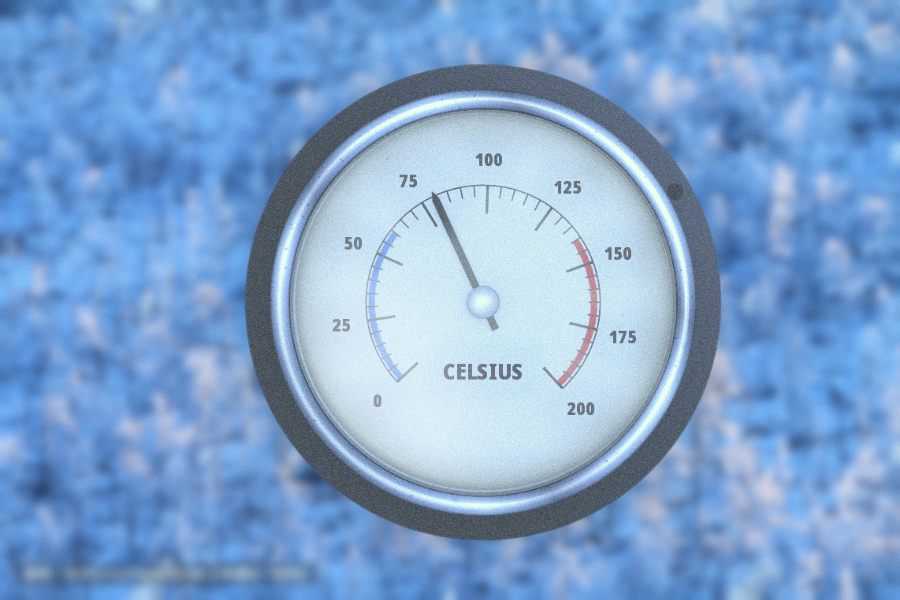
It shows 80
